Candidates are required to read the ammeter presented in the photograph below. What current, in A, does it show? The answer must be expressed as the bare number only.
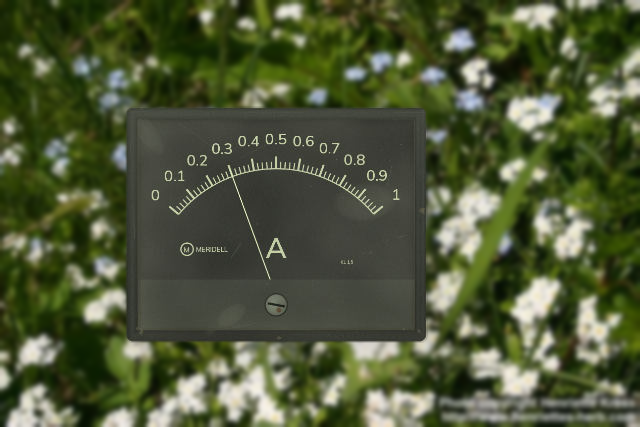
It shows 0.3
